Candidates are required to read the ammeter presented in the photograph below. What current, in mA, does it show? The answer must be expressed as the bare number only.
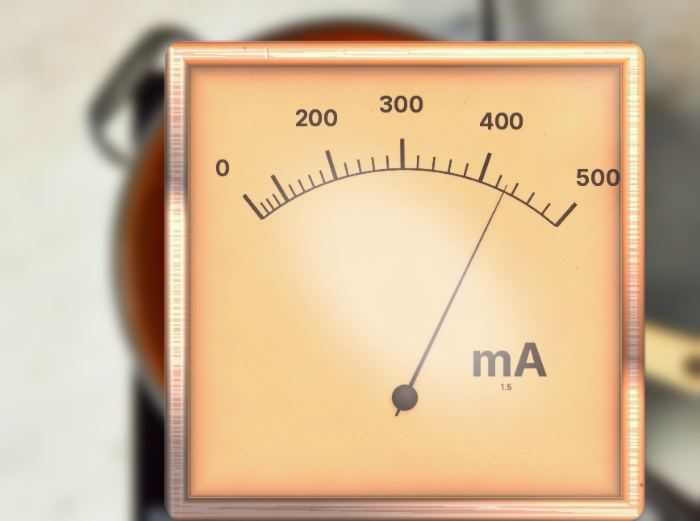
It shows 430
